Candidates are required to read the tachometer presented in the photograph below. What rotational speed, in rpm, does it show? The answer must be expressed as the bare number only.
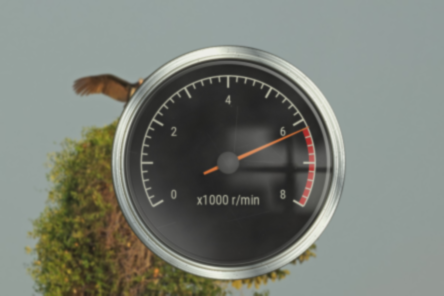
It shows 6200
